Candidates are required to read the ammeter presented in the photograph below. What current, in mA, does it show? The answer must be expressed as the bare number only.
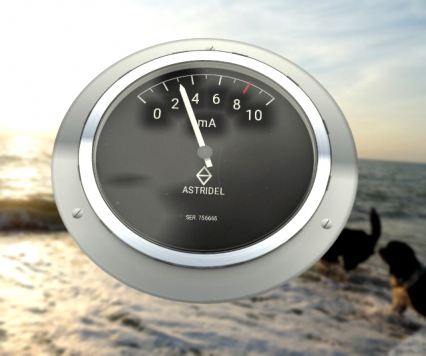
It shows 3
